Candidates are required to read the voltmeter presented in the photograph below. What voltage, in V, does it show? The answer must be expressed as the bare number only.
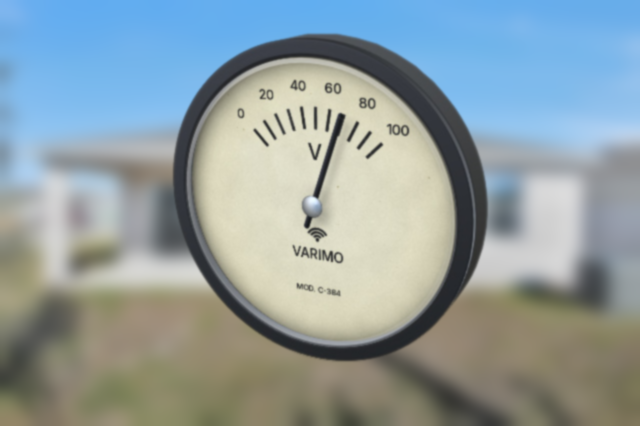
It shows 70
